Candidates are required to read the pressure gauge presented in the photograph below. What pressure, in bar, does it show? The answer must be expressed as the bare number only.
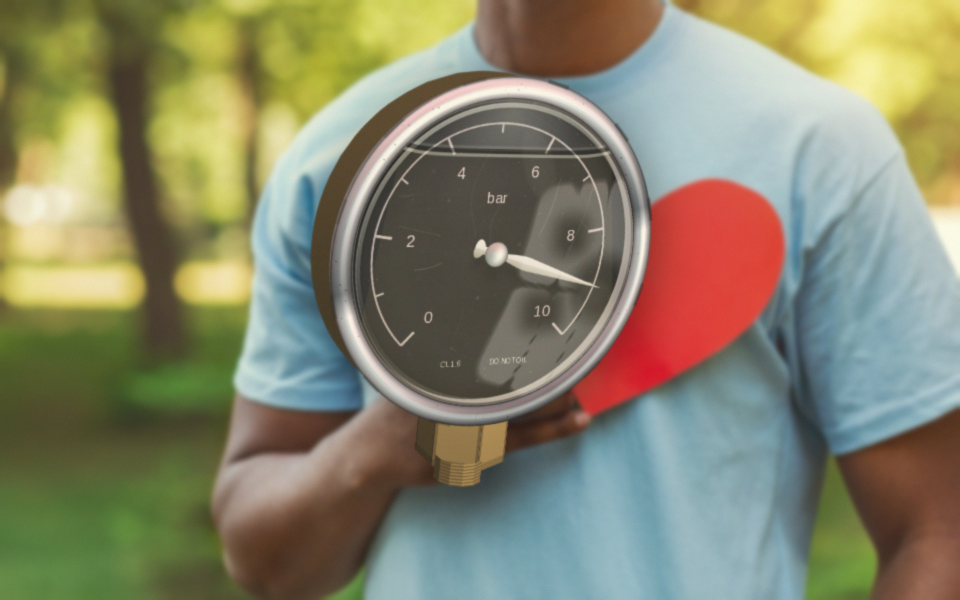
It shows 9
